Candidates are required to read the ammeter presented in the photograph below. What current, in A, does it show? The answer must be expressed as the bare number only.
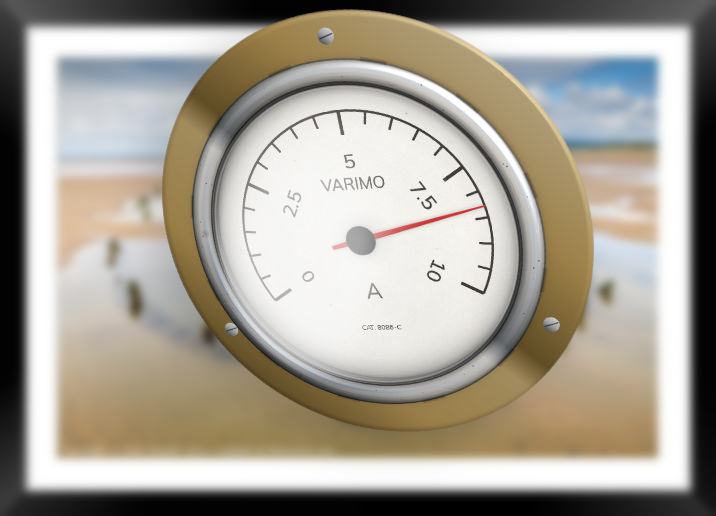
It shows 8.25
